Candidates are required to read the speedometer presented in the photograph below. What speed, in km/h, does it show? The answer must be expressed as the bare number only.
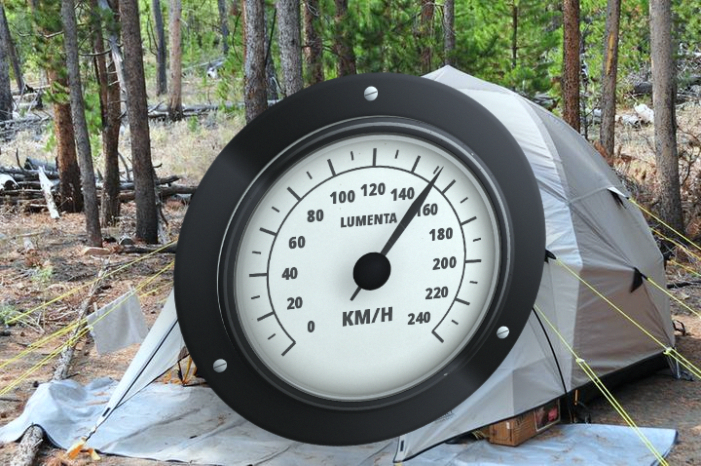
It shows 150
